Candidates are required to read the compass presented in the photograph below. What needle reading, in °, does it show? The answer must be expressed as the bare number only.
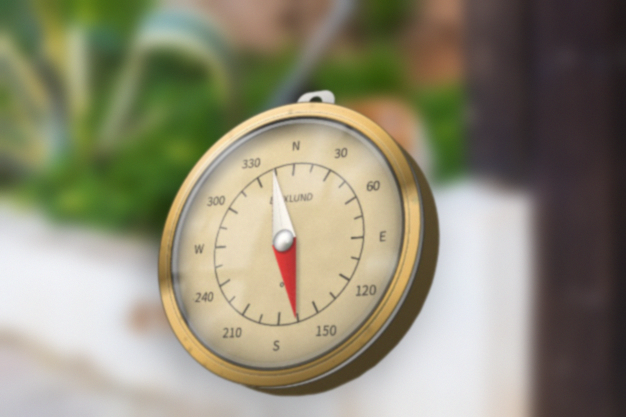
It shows 165
